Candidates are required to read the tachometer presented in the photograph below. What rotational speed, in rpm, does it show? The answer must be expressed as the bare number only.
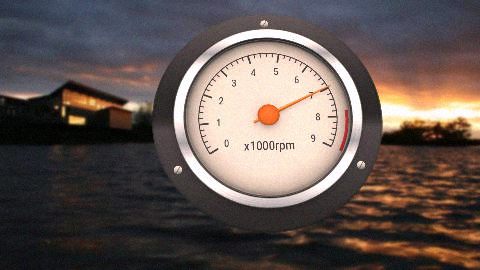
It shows 7000
